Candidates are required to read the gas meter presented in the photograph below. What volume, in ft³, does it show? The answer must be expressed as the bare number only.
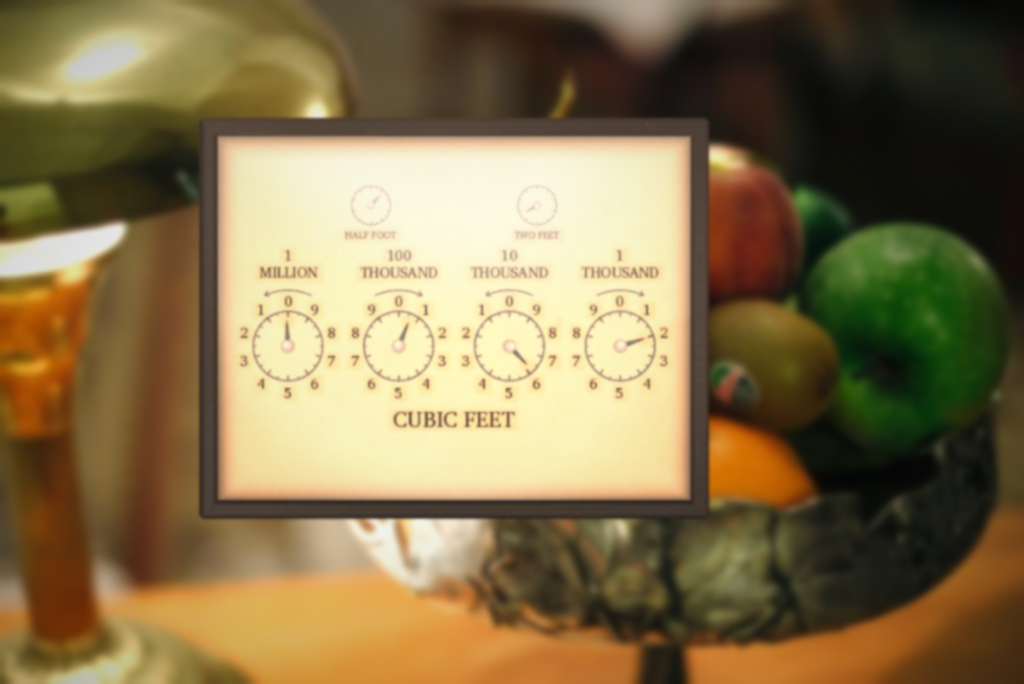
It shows 6200
